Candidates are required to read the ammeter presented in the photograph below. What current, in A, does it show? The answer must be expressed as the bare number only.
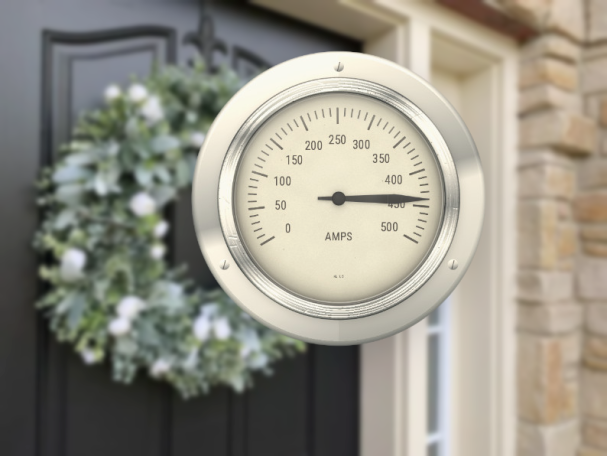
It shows 440
